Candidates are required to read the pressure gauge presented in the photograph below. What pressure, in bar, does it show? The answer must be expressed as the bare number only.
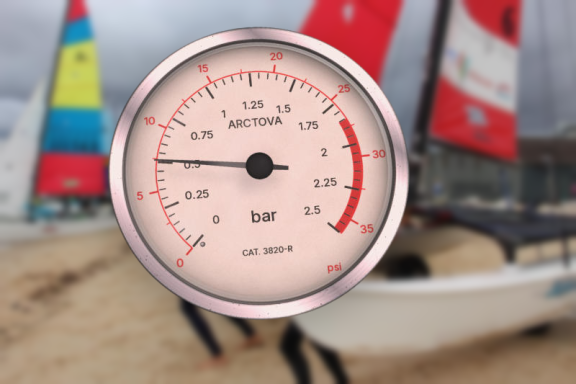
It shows 0.5
